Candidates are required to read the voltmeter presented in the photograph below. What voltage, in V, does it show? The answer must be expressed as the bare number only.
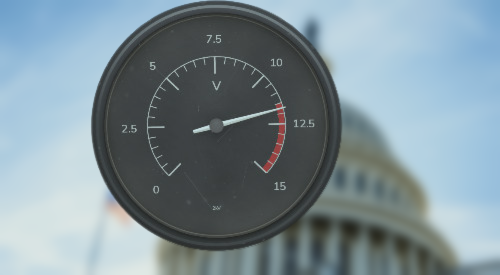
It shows 11.75
